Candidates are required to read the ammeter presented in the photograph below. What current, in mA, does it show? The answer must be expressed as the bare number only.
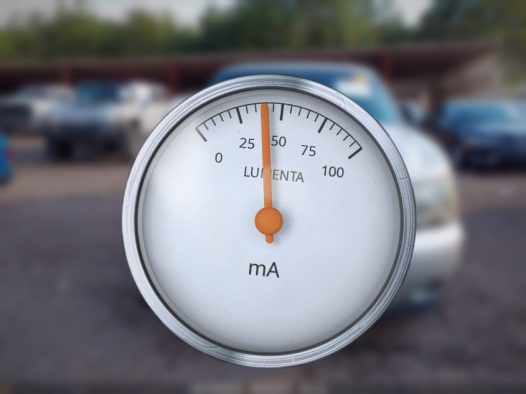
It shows 40
